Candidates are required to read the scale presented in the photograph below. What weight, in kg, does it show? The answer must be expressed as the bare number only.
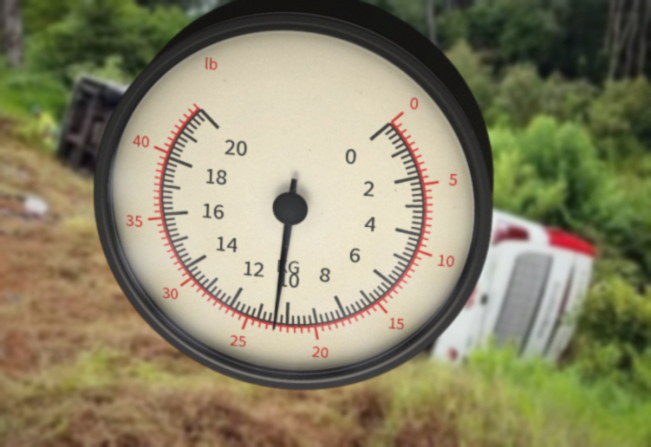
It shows 10.4
